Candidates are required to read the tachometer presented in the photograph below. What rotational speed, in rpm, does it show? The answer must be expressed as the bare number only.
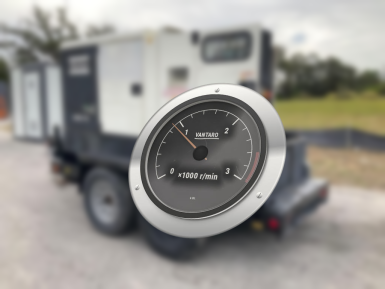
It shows 900
